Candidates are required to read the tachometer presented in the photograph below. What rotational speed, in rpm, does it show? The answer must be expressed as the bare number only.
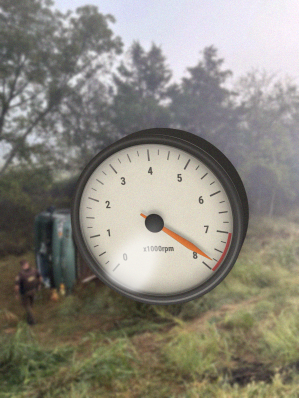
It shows 7750
